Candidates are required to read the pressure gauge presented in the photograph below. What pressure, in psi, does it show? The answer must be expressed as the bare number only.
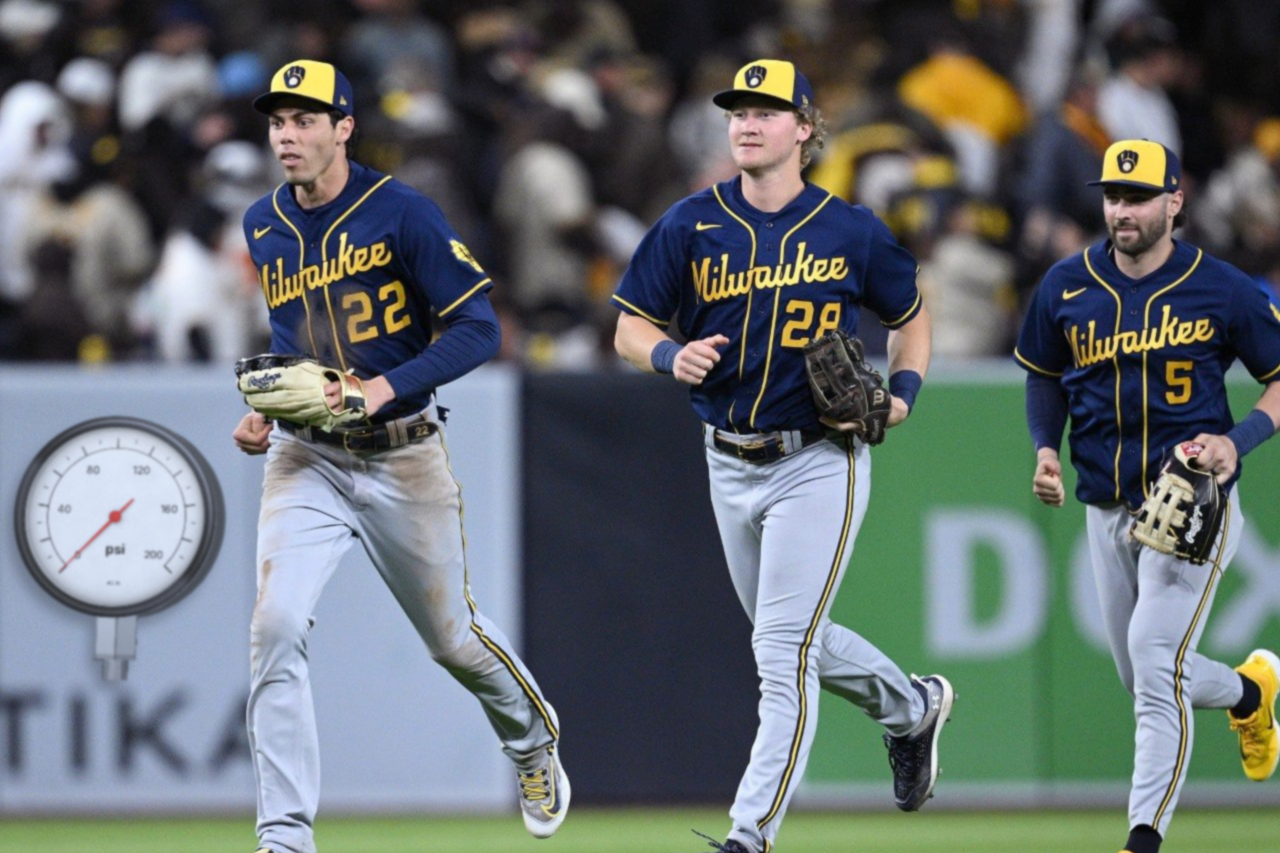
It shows 0
